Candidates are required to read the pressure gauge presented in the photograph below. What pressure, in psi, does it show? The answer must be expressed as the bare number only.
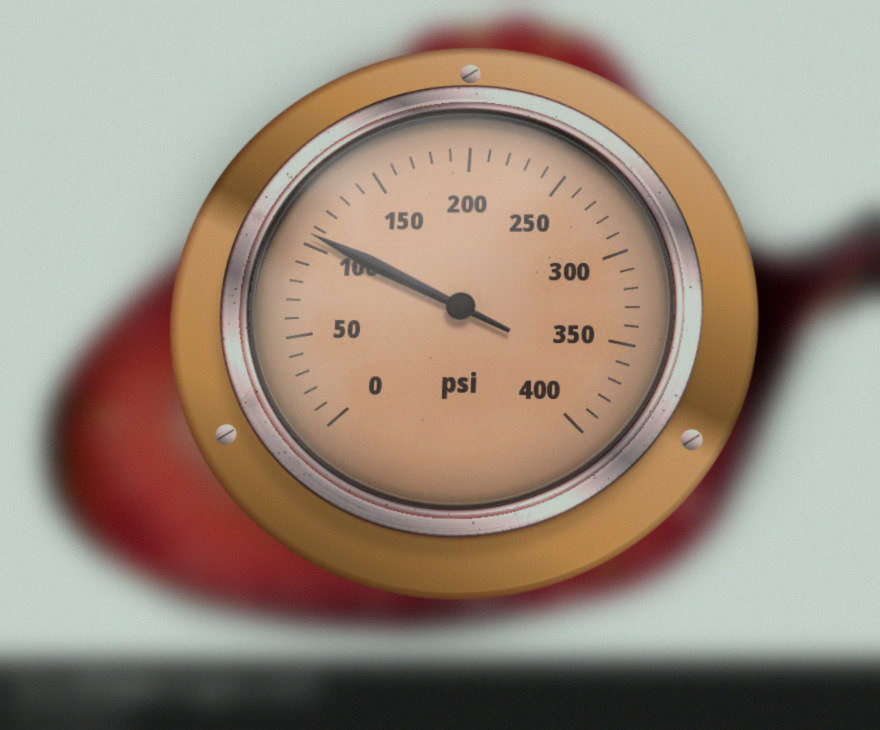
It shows 105
